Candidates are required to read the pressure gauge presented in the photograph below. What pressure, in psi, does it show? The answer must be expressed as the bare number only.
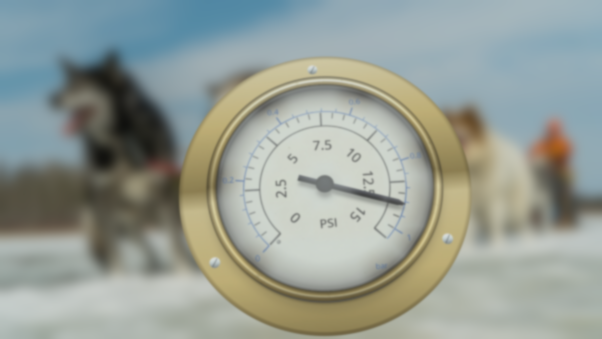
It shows 13.5
